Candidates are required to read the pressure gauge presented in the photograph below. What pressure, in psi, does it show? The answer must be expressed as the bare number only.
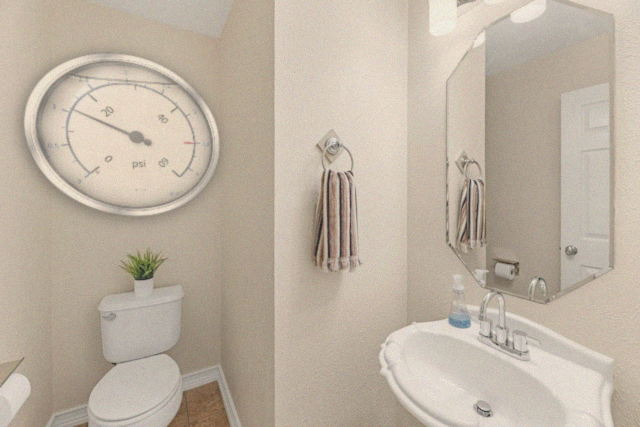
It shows 15
